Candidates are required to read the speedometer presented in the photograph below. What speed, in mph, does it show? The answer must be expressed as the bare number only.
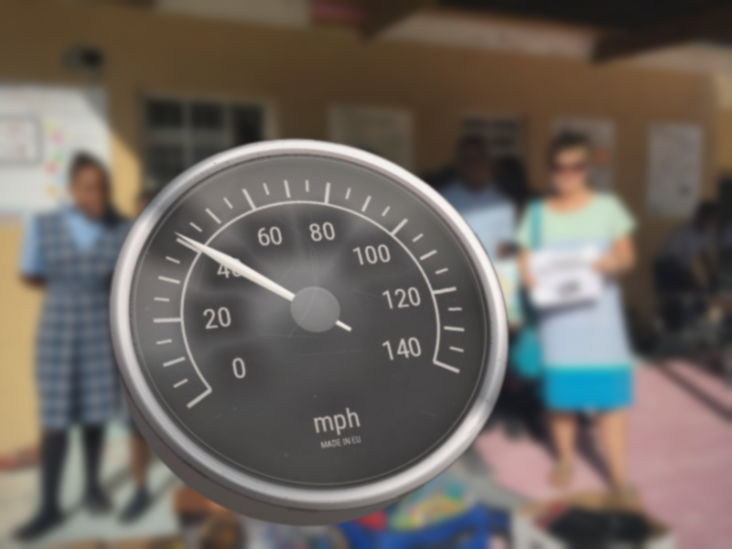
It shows 40
